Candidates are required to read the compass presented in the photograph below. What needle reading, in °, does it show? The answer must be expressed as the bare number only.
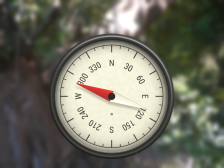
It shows 290
